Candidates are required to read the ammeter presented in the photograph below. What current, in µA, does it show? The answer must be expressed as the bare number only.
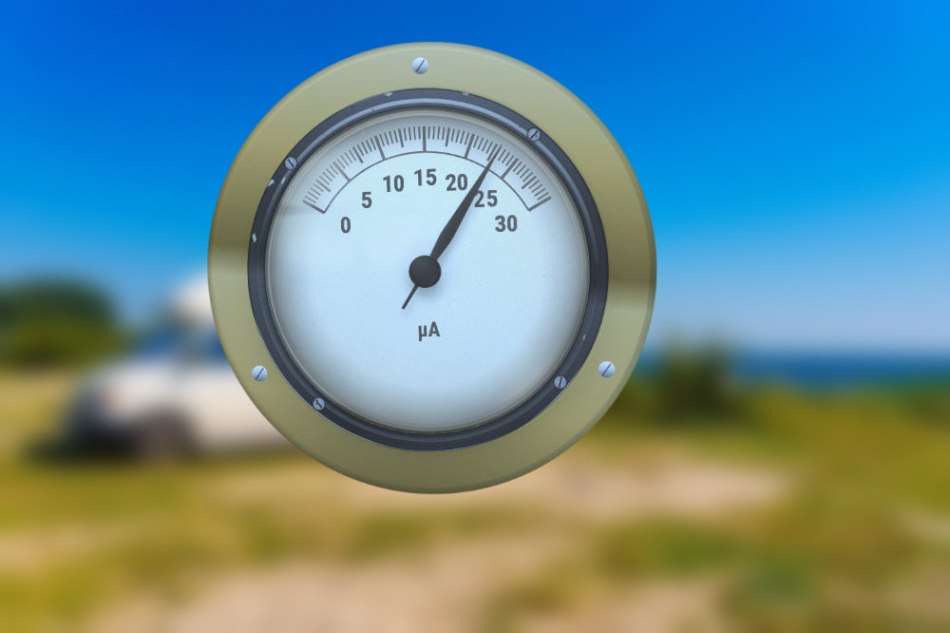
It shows 23
